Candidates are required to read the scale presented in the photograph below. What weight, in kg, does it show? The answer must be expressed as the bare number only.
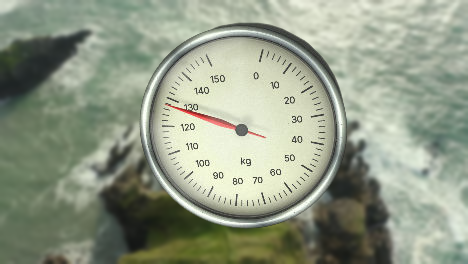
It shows 128
